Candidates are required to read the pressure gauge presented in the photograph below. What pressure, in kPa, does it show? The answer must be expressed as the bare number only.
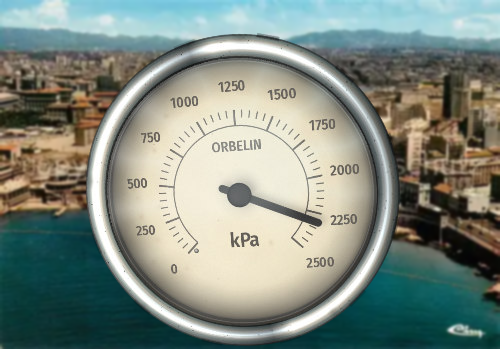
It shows 2300
